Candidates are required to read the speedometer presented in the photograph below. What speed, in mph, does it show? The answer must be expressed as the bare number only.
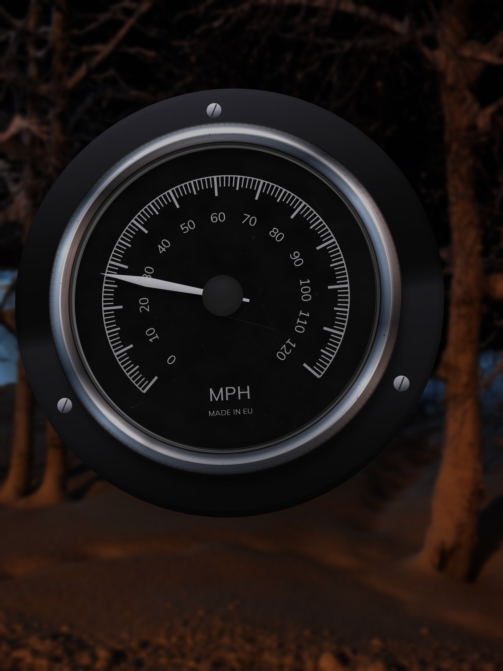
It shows 27
